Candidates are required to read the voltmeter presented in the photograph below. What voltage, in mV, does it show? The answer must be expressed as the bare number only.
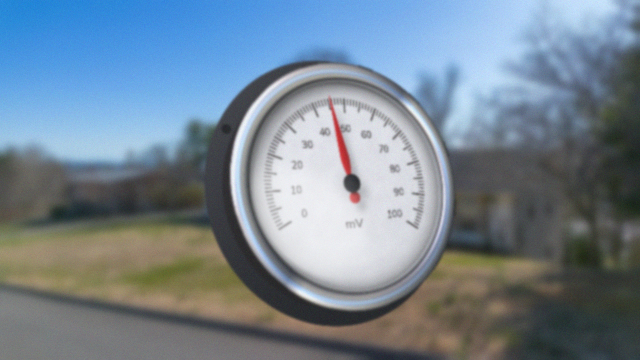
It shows 45
